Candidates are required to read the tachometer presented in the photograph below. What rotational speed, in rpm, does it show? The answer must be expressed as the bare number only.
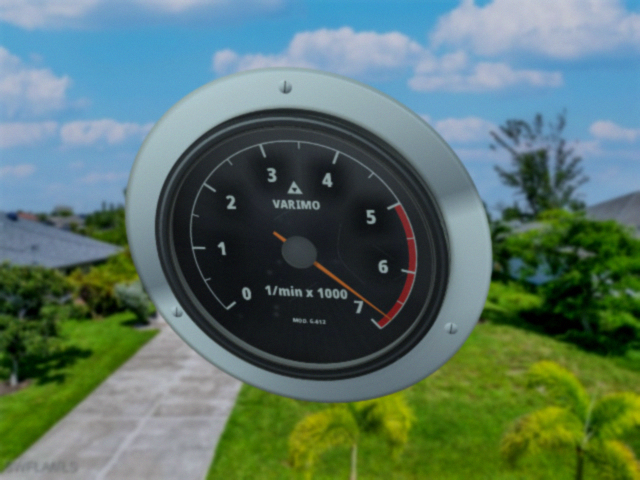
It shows 6750
